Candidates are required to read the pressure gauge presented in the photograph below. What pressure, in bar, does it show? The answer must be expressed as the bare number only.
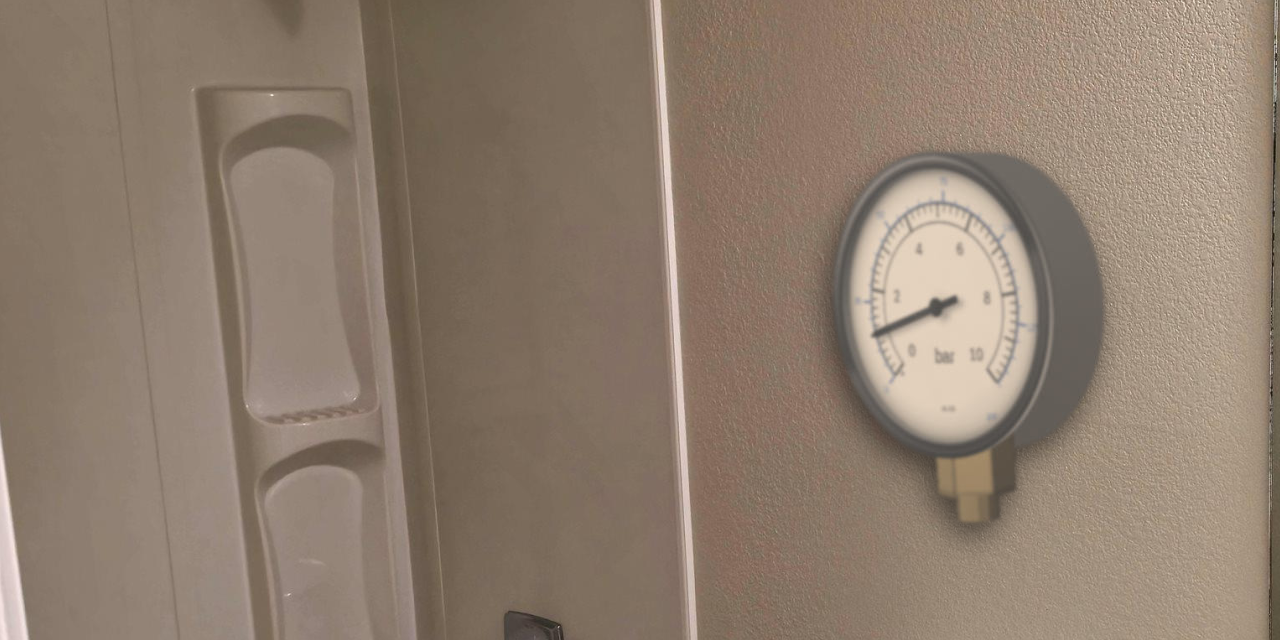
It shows 1
